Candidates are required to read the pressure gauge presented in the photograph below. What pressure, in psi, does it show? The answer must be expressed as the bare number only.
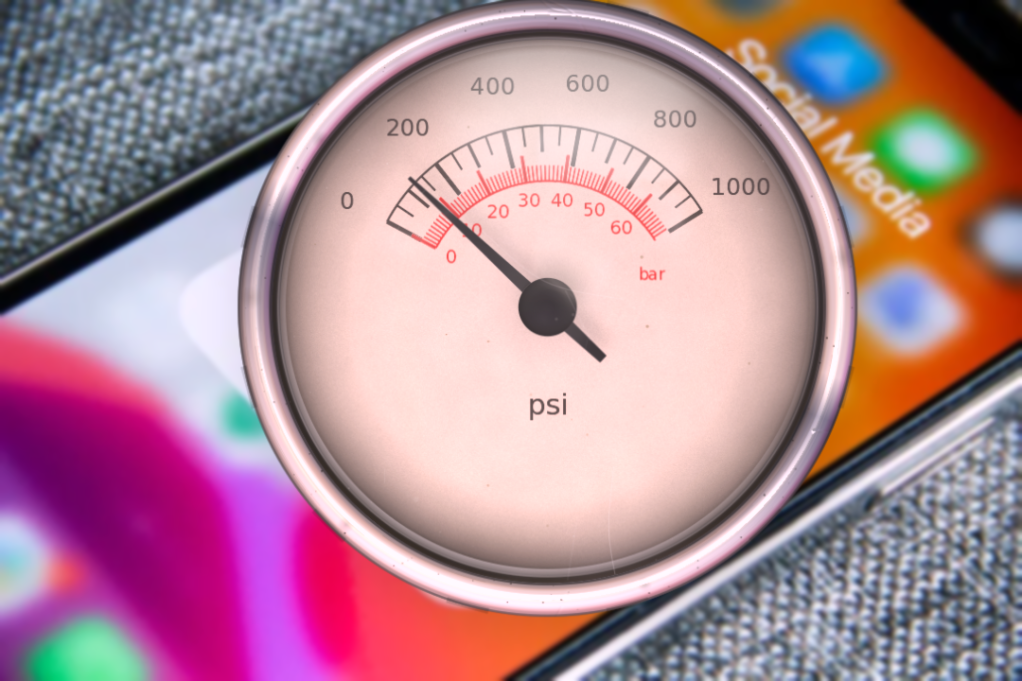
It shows 125
